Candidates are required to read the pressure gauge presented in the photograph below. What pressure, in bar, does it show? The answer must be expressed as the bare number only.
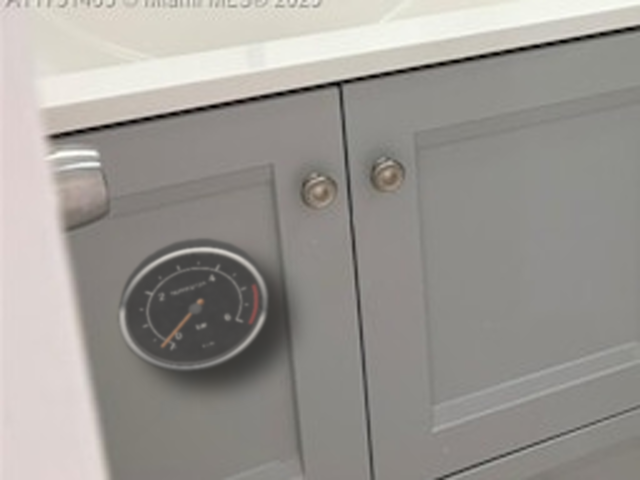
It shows 0.25
